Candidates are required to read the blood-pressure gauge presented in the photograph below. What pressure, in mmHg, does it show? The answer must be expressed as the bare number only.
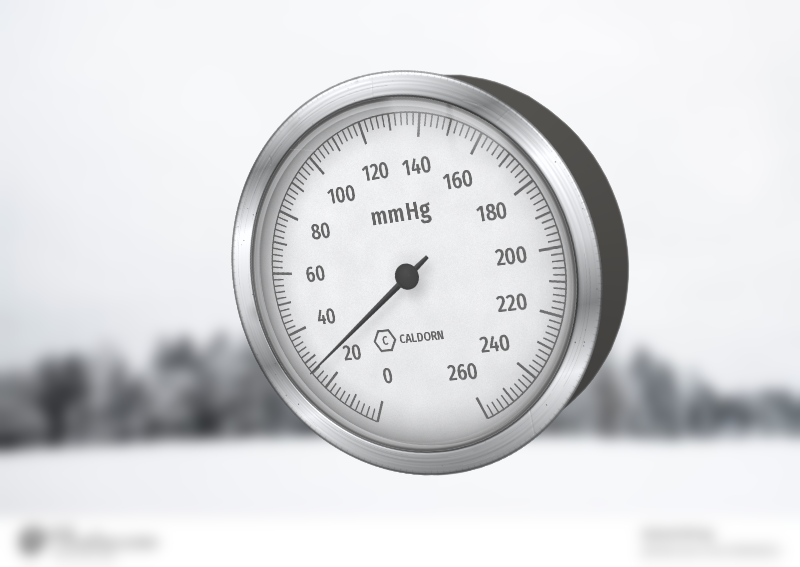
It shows 26
